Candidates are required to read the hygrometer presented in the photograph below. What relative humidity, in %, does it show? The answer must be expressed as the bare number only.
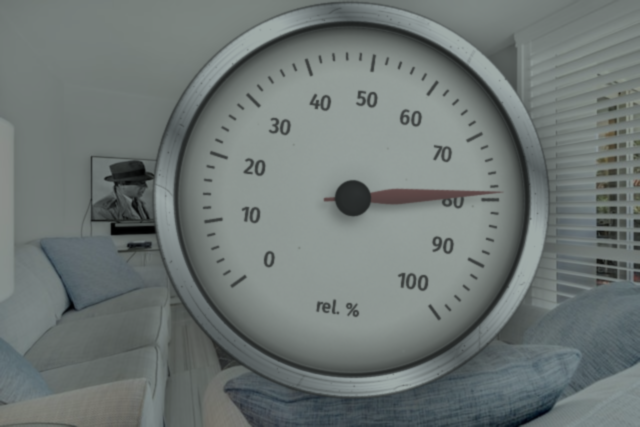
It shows 79
